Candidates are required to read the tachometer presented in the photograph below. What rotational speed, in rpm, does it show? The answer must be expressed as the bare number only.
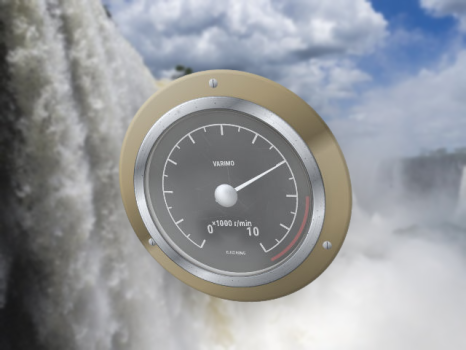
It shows 7000
